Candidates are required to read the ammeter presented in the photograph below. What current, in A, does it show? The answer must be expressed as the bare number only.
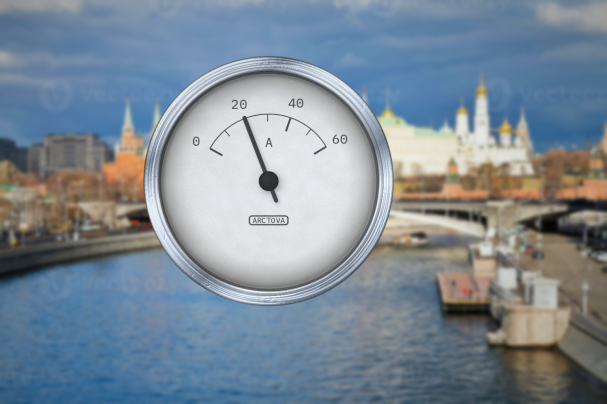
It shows 20
